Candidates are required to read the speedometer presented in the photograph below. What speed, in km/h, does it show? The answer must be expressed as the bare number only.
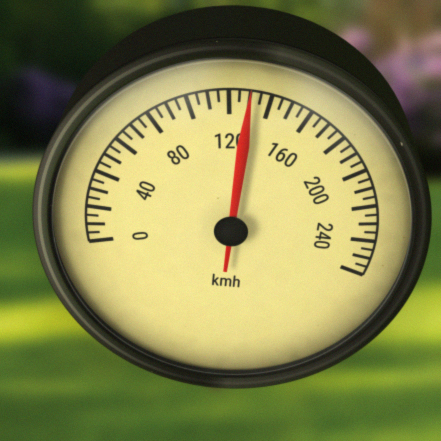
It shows 130
